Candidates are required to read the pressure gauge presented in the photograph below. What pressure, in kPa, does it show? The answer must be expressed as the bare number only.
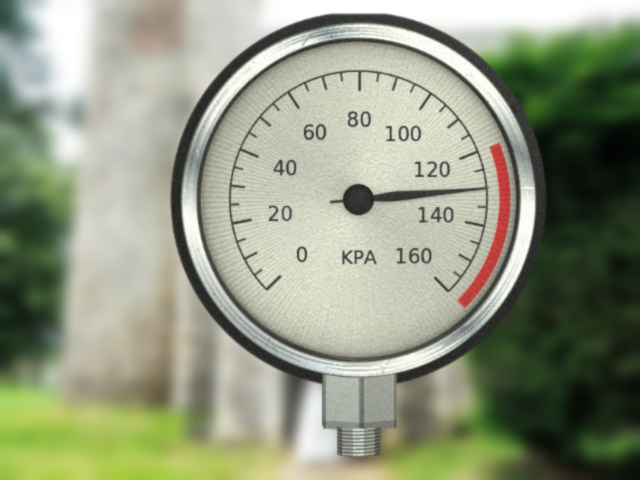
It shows 130
